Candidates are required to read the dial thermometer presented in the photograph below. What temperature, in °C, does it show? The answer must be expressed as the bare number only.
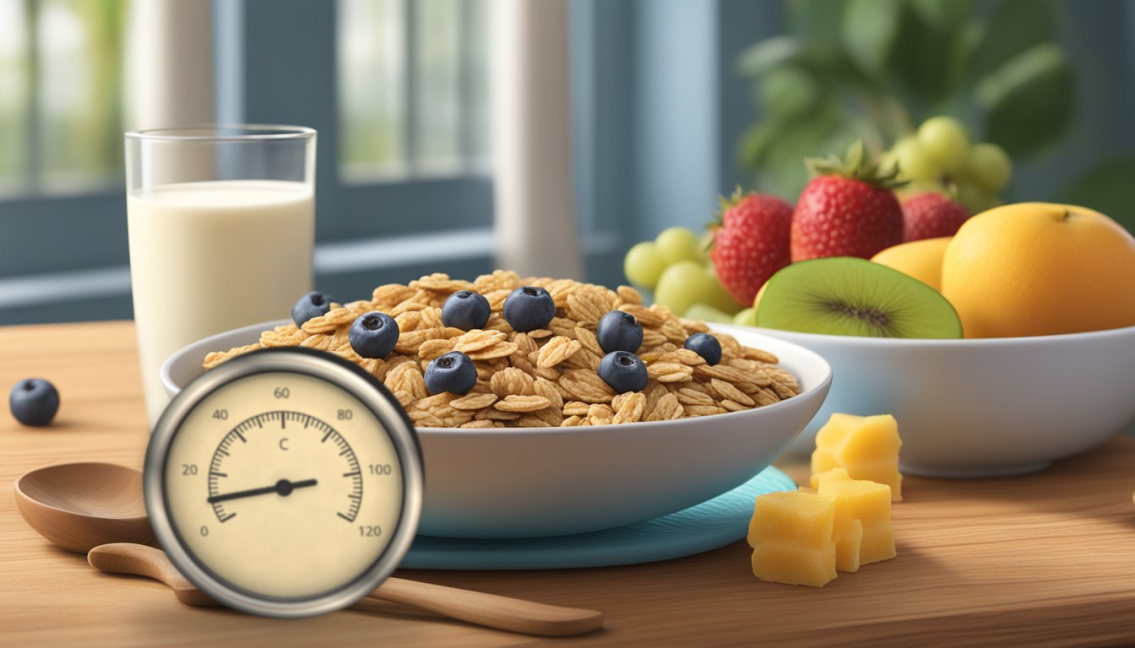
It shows 10
